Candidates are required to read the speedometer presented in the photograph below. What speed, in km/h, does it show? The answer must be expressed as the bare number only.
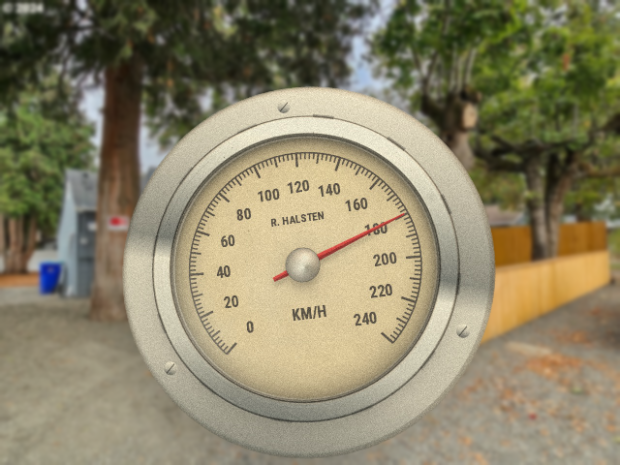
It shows 180
